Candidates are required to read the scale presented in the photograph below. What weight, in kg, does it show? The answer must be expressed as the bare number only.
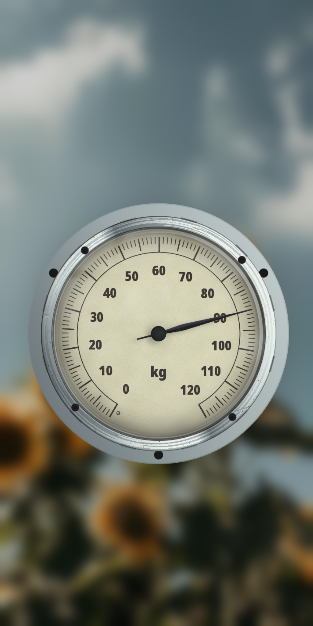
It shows 90
